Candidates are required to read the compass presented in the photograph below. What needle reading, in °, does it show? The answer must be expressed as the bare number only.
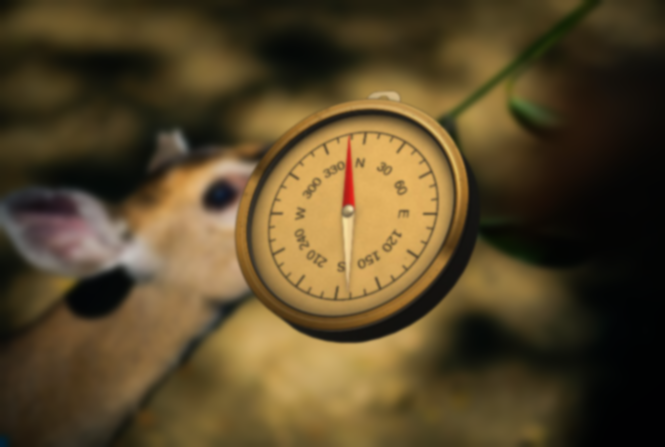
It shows 350
